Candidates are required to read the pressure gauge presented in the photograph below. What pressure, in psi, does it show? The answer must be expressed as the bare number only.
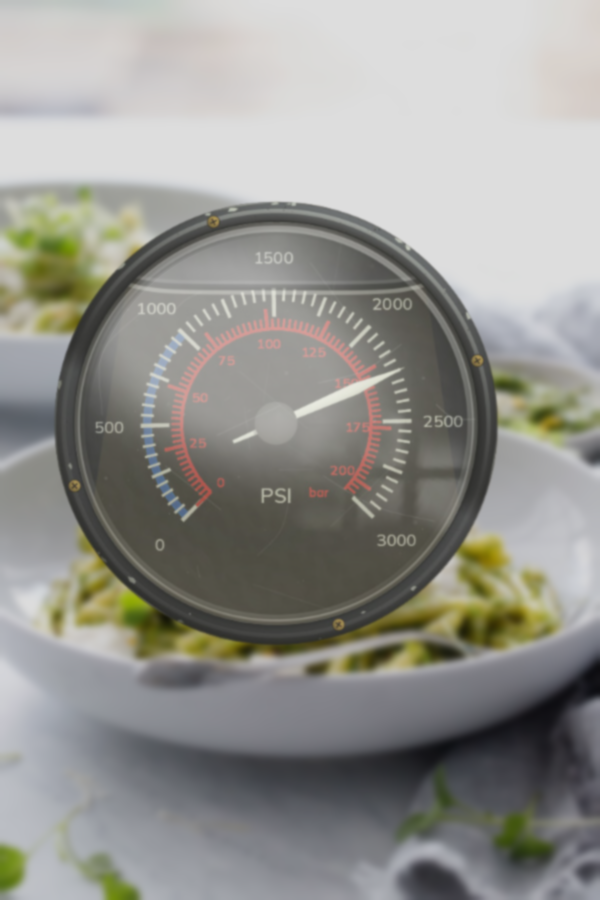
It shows 2250
